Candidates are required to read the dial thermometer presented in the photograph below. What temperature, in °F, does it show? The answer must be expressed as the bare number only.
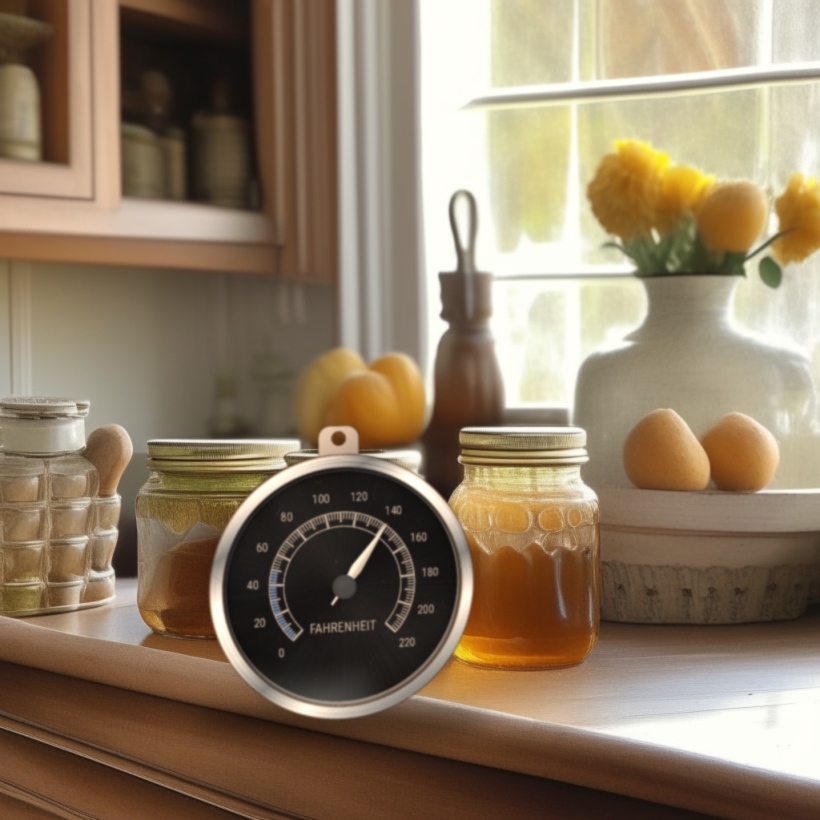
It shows 140
